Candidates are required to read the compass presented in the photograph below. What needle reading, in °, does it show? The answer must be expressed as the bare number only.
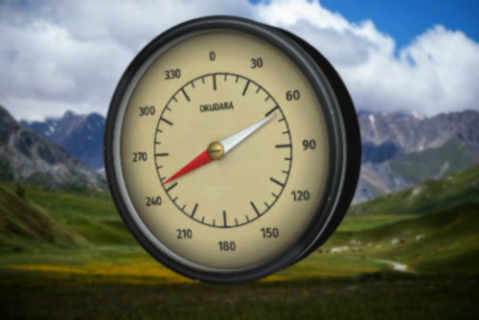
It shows 245
